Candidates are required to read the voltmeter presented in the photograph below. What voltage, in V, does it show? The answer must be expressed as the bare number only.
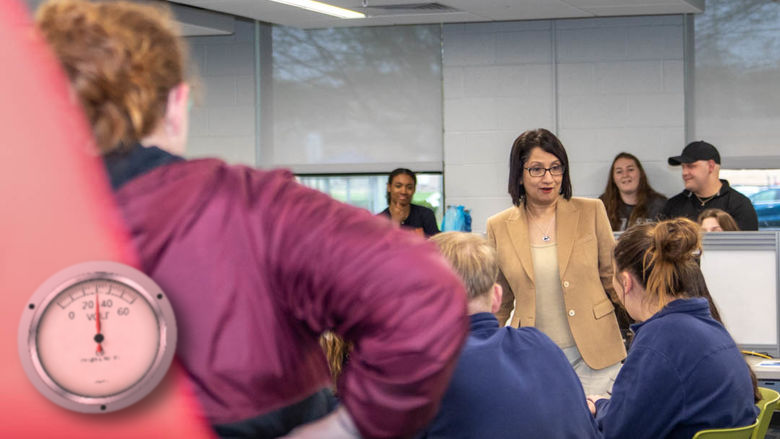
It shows 30
